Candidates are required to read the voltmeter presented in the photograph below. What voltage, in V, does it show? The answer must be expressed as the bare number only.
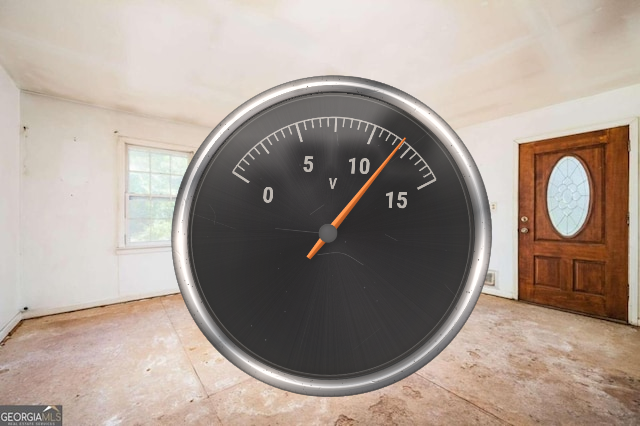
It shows 12
